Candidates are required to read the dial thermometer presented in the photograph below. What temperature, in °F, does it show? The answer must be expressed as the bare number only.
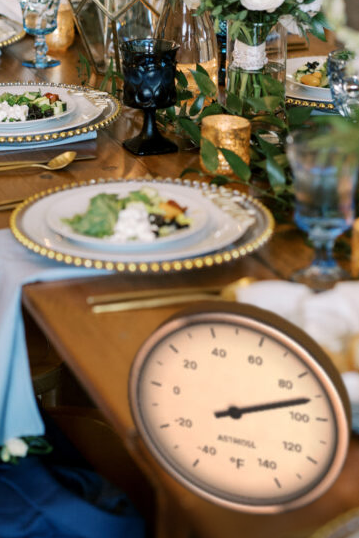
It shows 90
